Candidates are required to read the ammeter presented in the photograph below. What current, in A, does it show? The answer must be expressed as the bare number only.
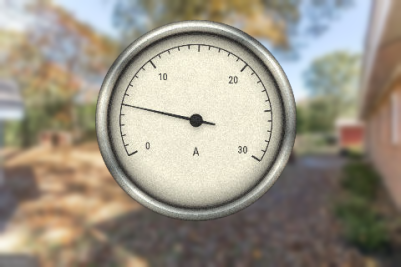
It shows 5
